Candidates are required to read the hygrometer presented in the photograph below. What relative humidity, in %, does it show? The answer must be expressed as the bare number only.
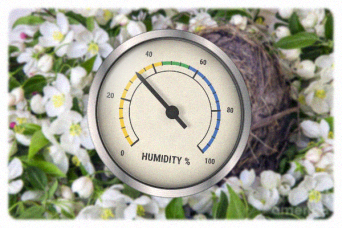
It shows 32
